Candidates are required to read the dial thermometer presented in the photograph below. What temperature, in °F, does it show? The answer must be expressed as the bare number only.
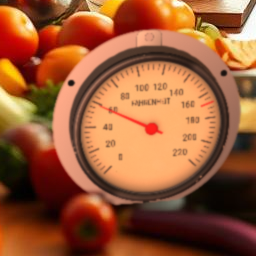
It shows 60
